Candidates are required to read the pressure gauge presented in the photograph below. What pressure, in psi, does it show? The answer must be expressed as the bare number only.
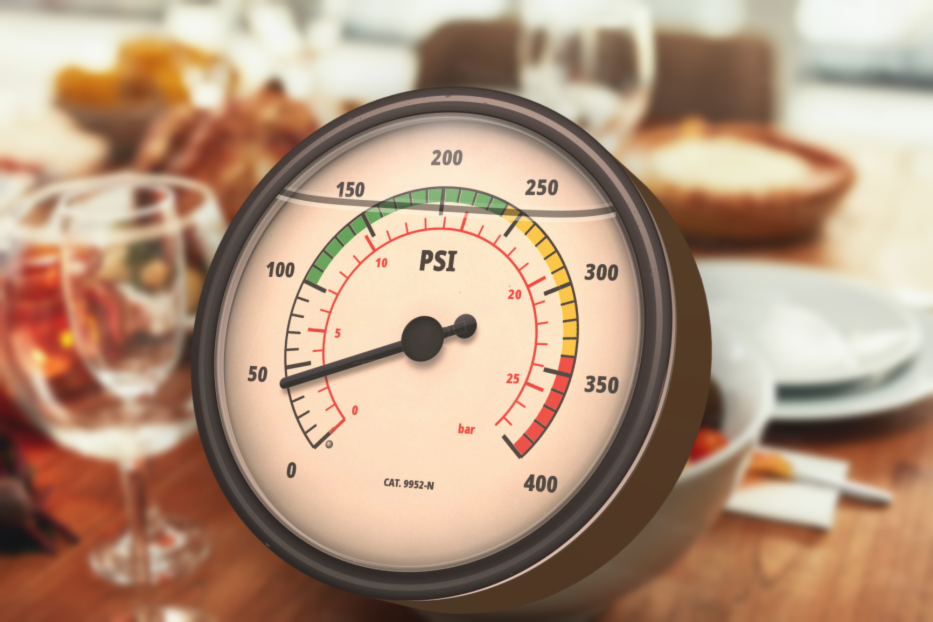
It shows 40
